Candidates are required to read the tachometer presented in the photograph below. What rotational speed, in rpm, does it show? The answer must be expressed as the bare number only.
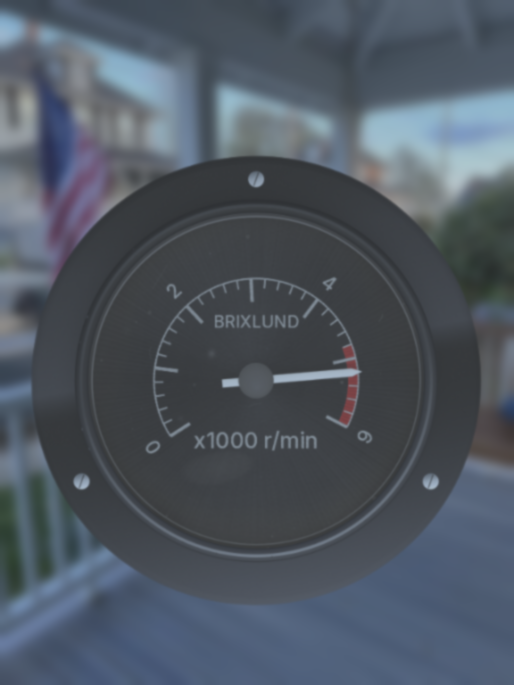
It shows 5200
